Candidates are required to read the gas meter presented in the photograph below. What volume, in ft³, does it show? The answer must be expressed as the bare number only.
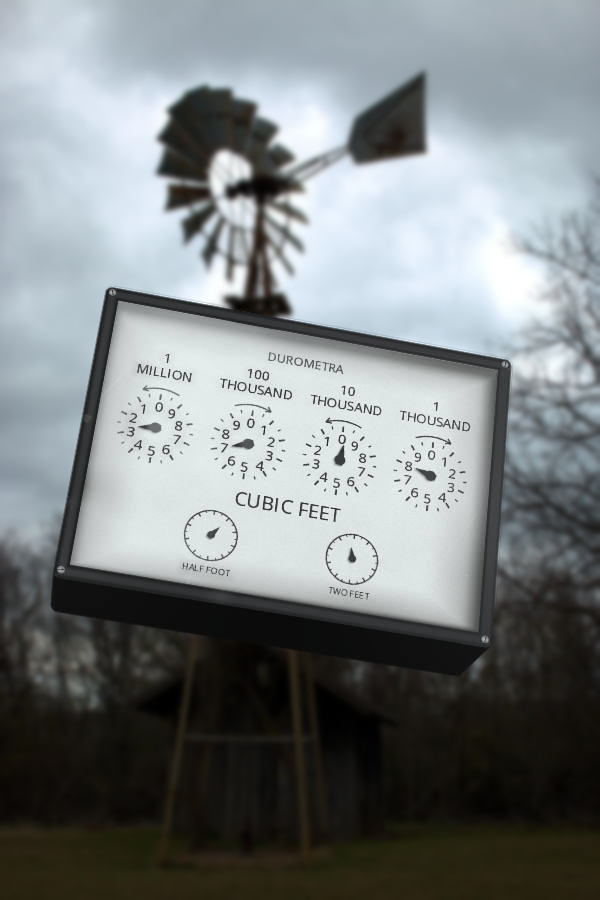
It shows 269800
